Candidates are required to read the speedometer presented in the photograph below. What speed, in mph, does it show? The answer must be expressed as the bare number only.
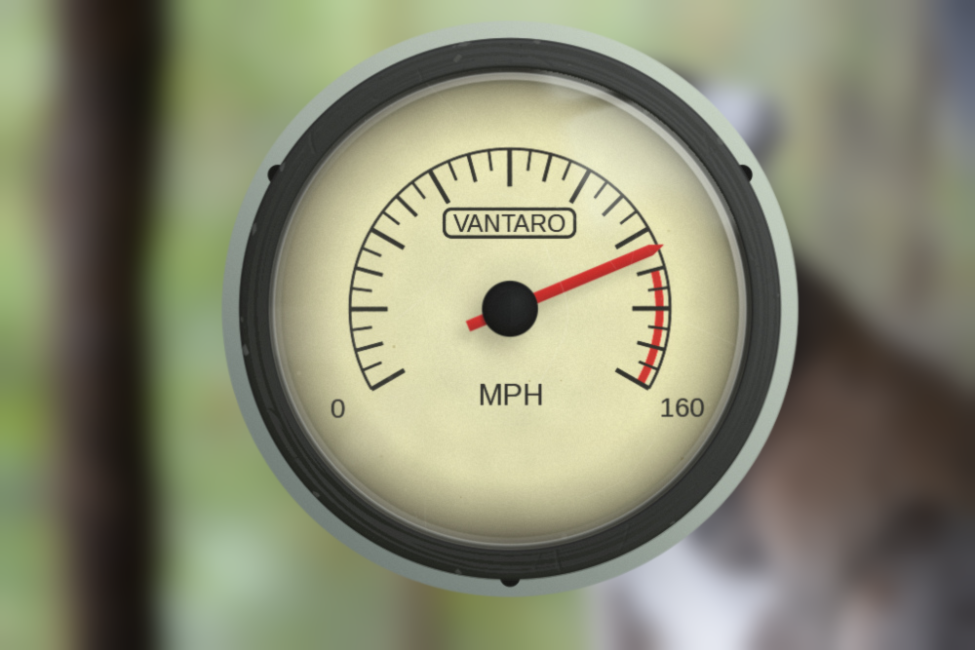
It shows 125
